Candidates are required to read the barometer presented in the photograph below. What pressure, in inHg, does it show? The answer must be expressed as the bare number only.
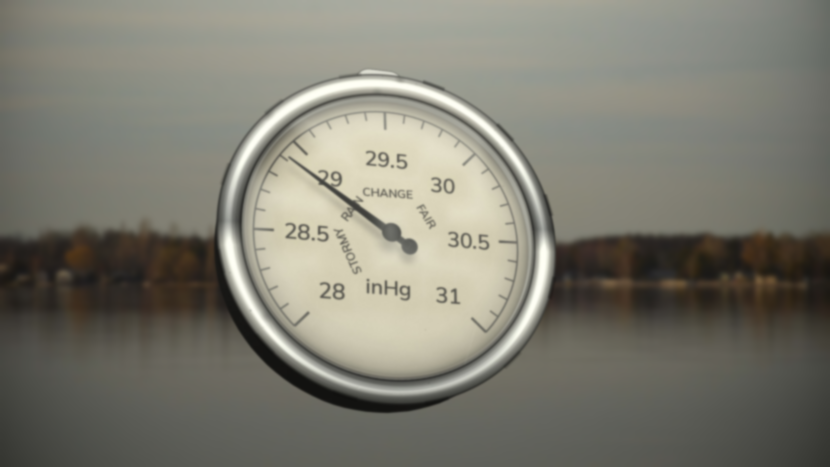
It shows 28.9
